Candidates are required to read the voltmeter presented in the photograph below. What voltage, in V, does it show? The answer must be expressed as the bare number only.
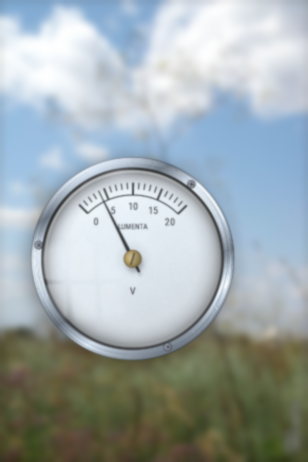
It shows 4
